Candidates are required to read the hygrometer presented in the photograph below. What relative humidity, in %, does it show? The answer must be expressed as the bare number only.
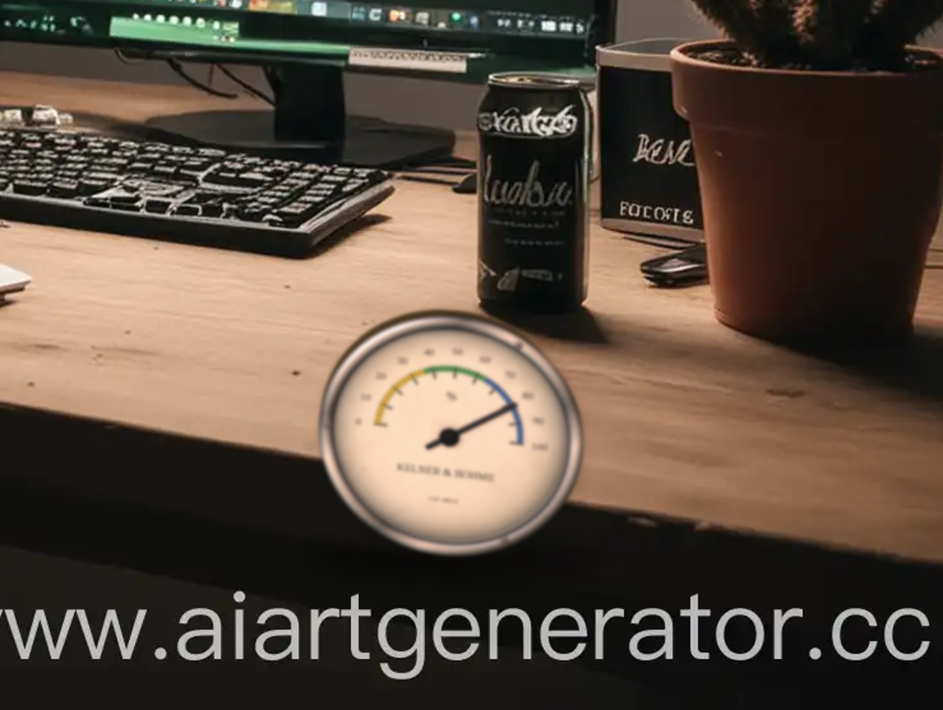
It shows 80
